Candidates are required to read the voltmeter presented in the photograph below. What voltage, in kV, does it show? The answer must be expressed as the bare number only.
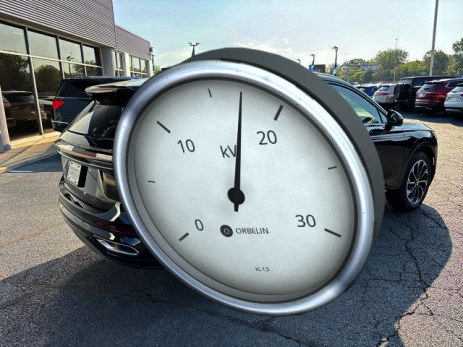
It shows 17.5
